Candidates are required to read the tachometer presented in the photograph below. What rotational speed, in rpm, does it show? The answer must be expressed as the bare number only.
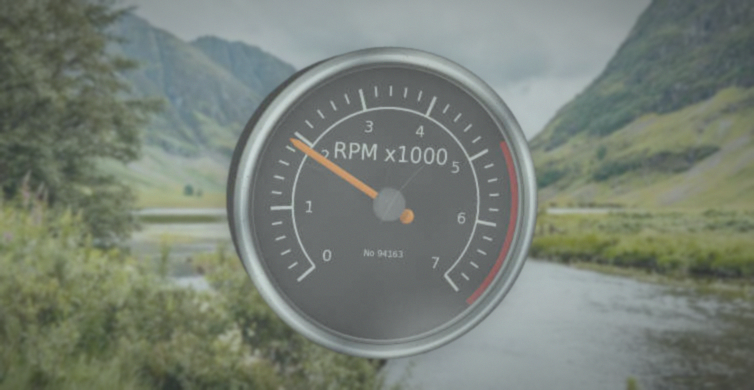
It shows 1900
